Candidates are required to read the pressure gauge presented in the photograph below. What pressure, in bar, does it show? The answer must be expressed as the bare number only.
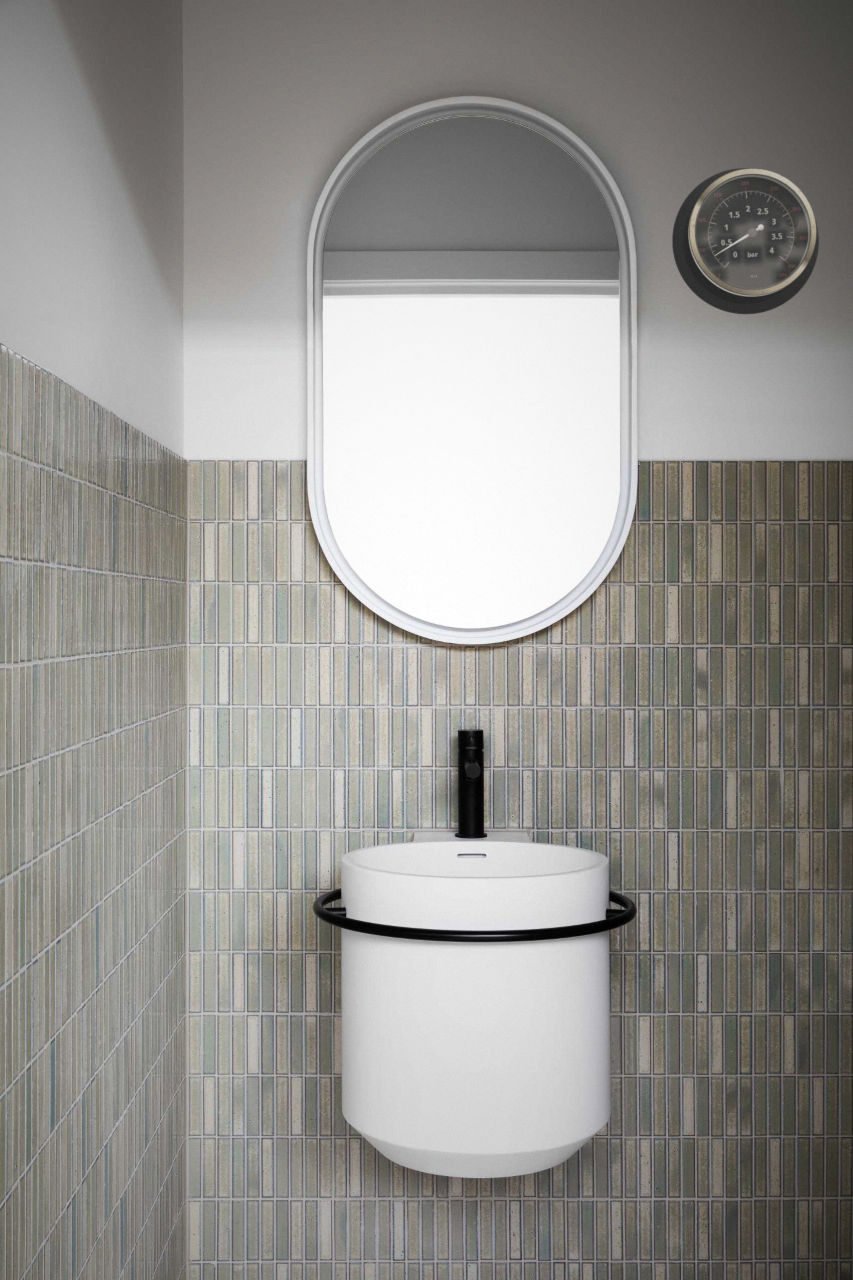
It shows 0.3
